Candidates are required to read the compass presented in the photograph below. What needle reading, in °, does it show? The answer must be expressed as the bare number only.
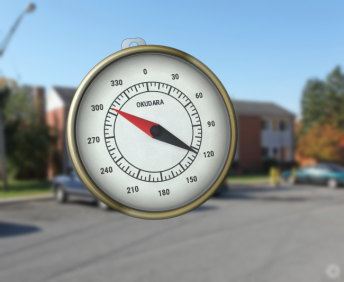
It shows 305
